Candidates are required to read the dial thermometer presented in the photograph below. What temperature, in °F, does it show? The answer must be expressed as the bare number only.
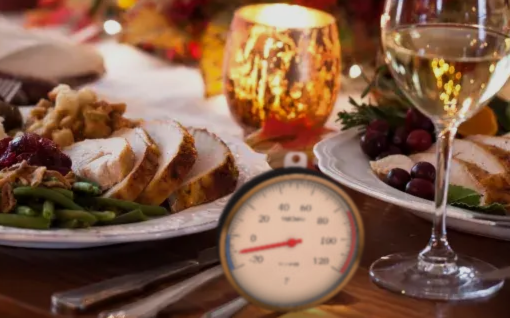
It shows -10
